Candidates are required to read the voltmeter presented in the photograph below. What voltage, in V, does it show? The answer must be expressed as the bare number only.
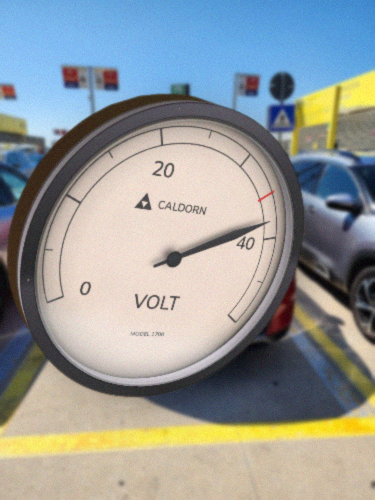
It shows 37.5
